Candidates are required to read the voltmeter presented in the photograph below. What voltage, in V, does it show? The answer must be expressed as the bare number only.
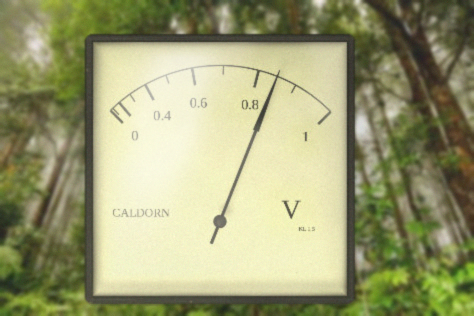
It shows 0.85
